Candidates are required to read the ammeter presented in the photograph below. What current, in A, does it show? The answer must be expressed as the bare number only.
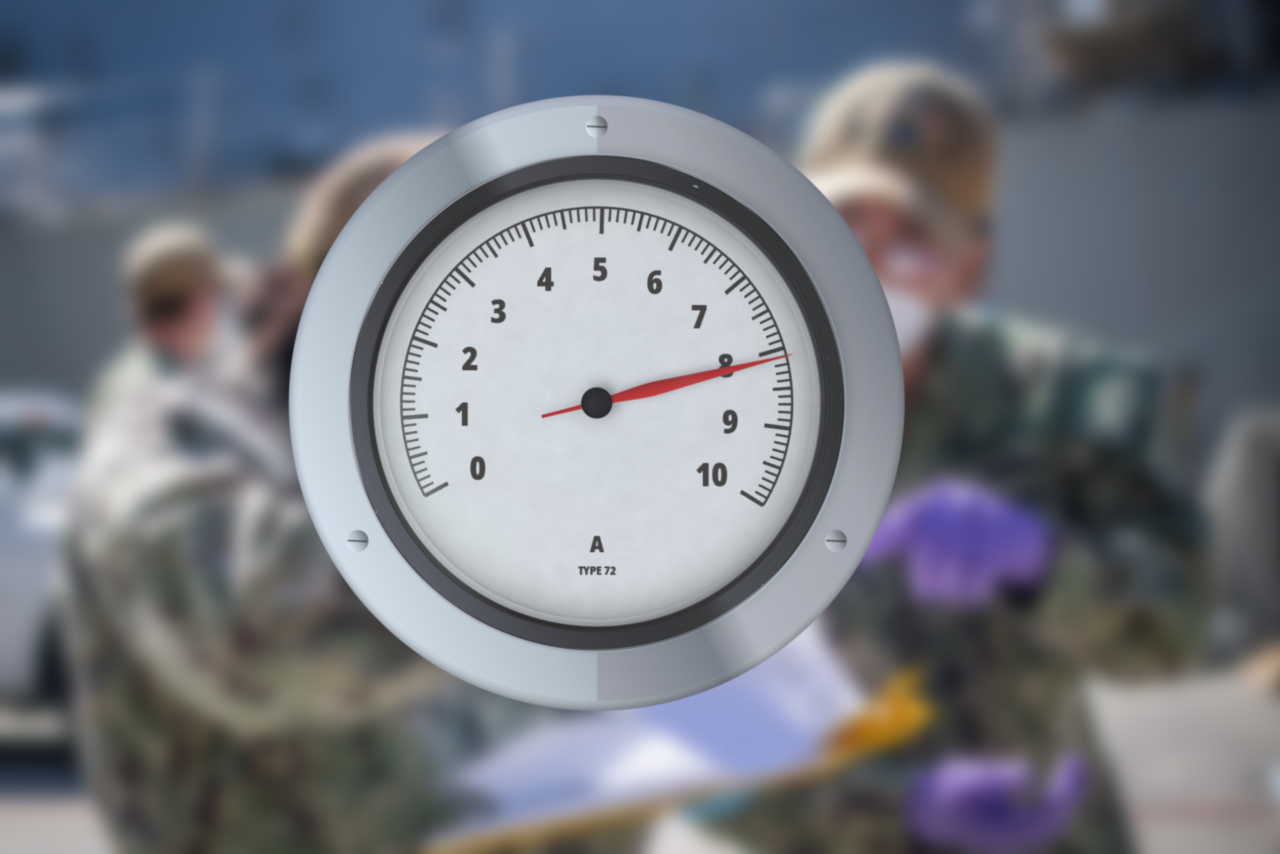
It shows 8.1
